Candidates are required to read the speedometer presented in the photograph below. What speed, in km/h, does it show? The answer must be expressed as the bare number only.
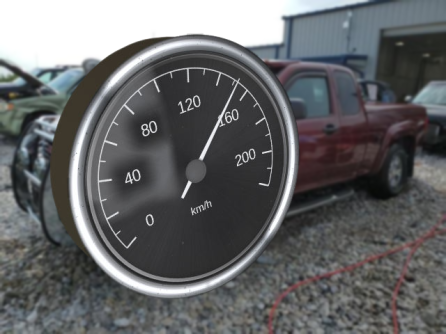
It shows 150
